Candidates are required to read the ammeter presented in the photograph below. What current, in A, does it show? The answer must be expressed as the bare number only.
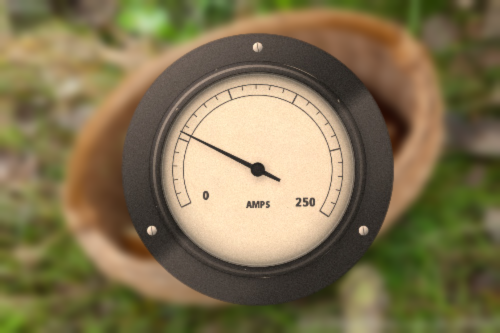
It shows 55
